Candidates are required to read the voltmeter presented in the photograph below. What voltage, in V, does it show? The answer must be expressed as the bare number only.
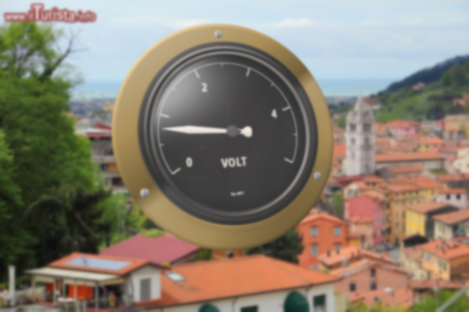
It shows 0.75
